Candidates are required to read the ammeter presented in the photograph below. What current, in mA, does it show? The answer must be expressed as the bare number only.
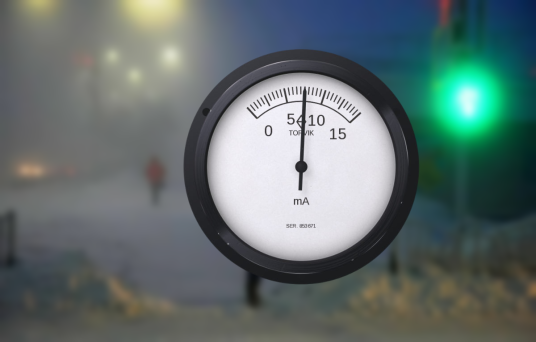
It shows 7.5
